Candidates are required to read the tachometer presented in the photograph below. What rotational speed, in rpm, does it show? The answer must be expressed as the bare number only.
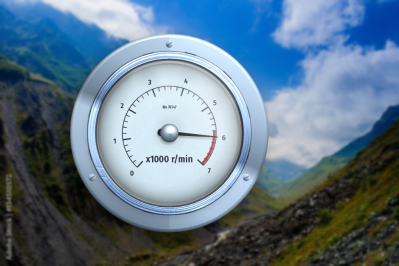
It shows 6000
